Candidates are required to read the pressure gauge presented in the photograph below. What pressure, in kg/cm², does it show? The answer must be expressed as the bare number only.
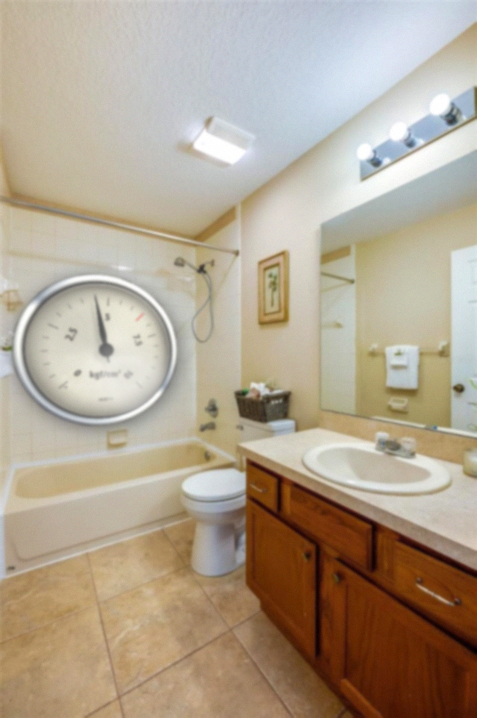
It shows 4.5
